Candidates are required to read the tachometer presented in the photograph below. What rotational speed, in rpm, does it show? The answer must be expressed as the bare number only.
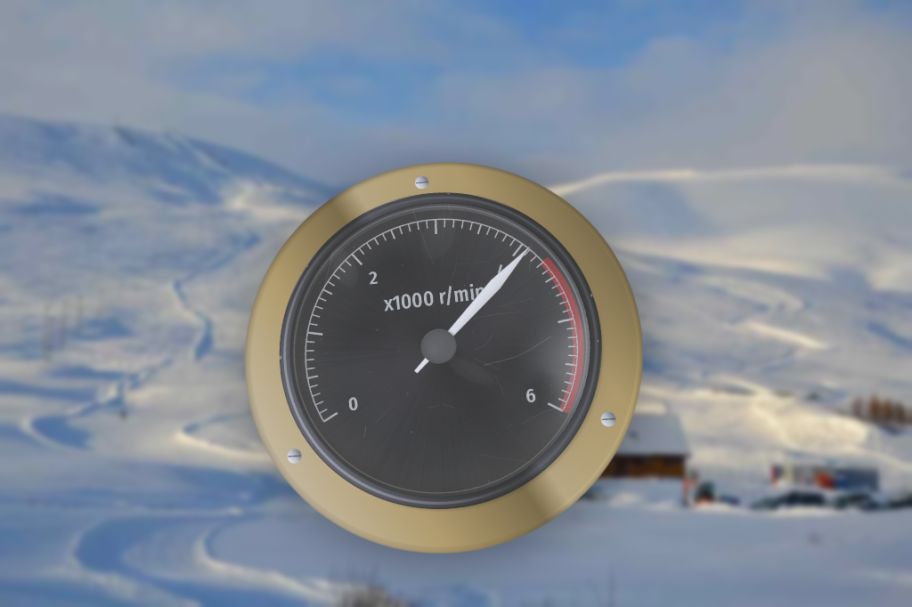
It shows 4100
